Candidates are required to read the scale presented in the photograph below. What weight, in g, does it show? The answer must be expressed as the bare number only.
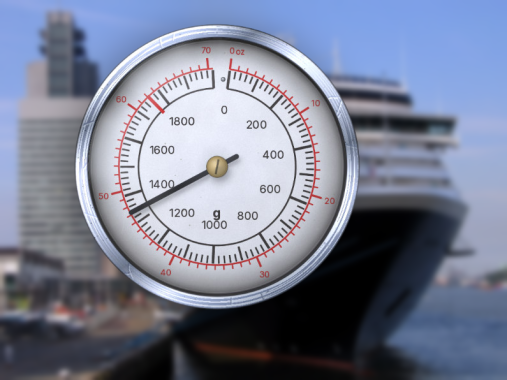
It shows 1340
